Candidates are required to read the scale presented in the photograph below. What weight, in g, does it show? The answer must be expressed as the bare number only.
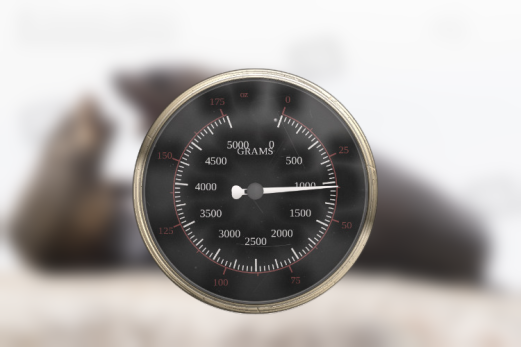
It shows 1050
